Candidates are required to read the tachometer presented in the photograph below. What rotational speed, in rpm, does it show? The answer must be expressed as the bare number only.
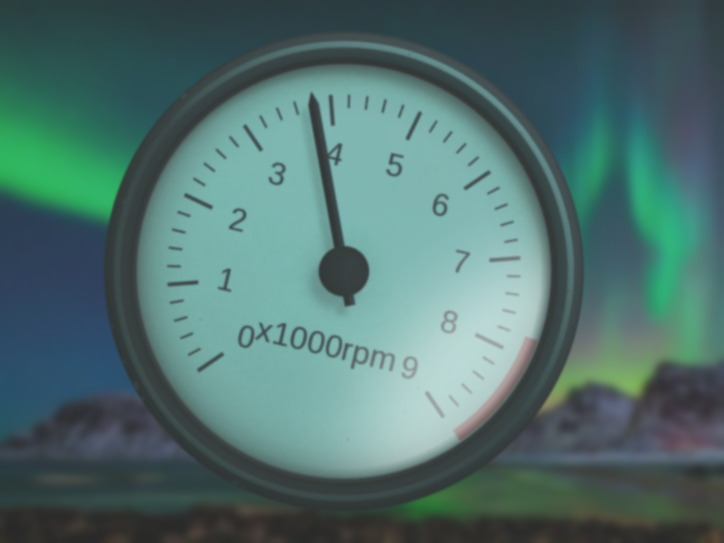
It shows 3800
